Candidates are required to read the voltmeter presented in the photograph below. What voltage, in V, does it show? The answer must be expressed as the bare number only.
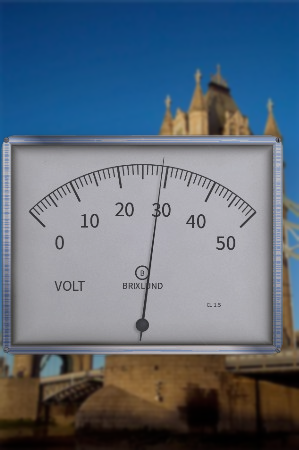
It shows 29
